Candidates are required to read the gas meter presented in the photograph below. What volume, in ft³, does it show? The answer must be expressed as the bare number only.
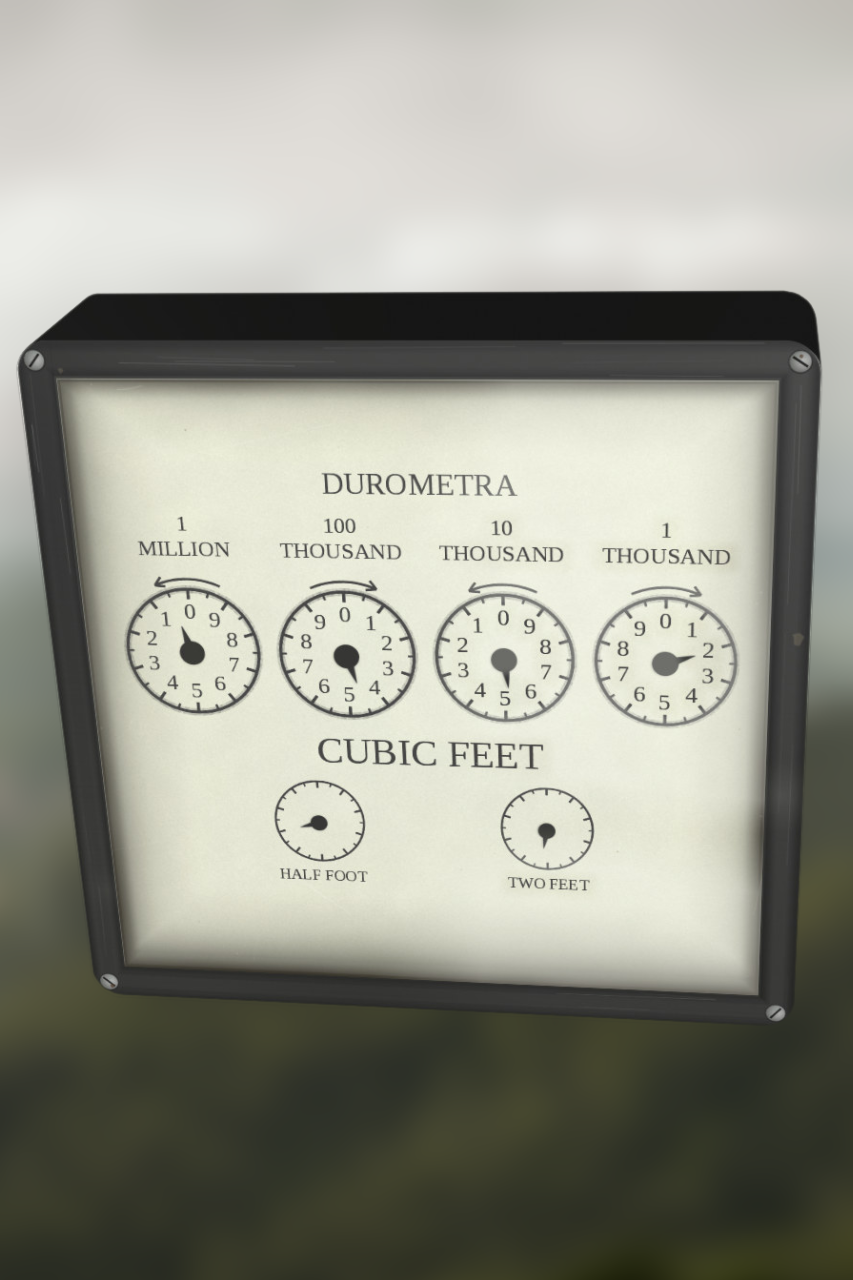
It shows 45200
